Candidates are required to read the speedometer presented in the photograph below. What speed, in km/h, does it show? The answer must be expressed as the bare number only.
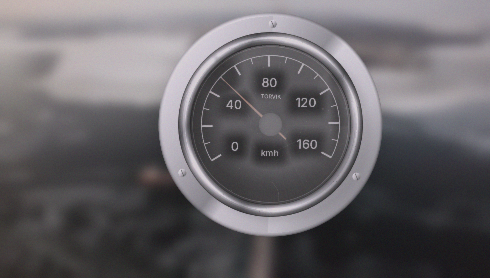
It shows 50
